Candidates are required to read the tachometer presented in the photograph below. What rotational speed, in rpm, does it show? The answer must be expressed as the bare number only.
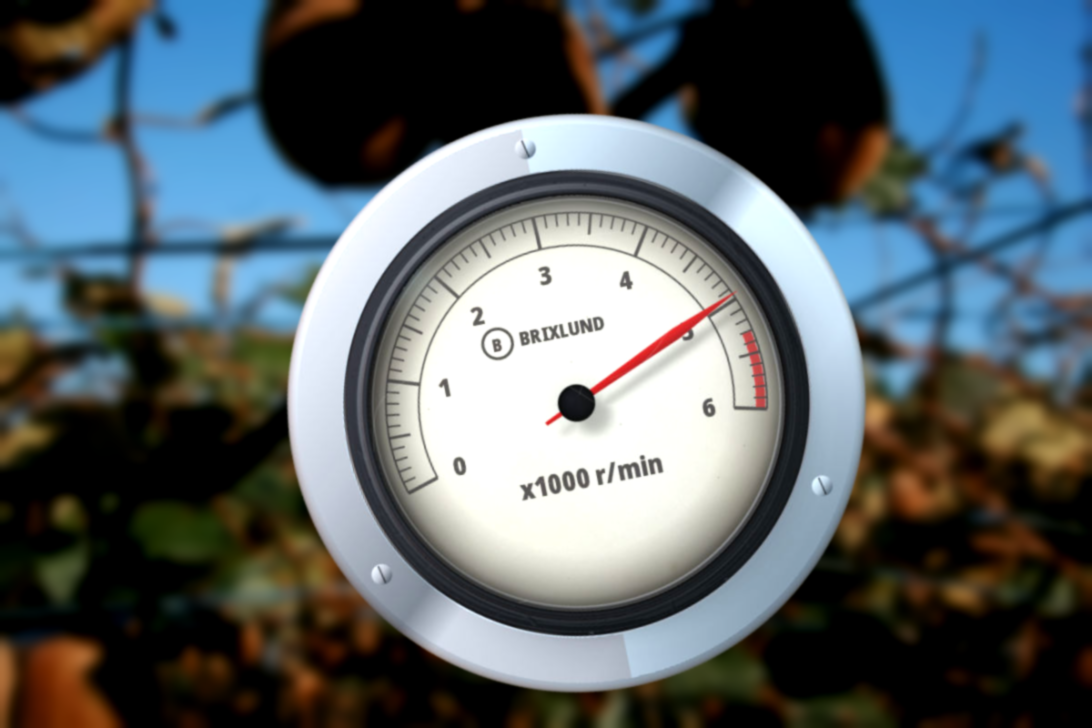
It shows 4950
